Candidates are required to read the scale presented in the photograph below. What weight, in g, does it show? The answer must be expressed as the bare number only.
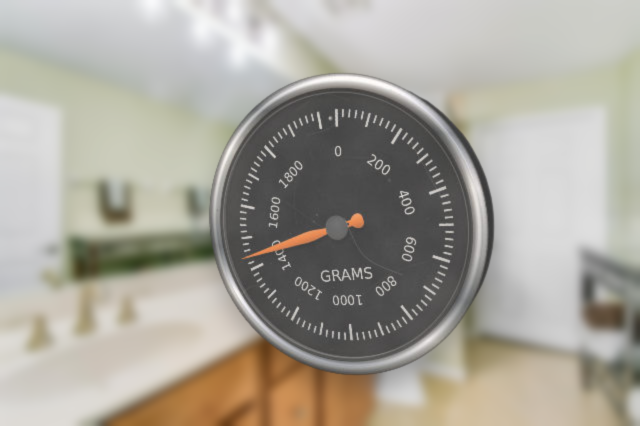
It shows 1440
